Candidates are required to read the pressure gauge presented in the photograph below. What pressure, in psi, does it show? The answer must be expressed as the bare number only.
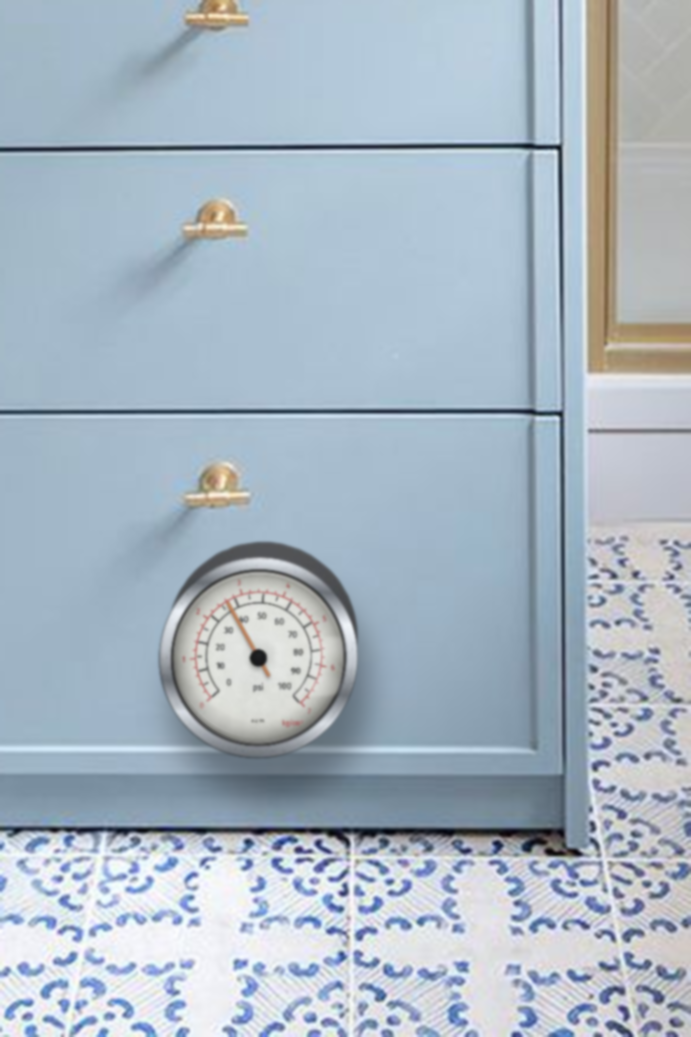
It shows 37.5
